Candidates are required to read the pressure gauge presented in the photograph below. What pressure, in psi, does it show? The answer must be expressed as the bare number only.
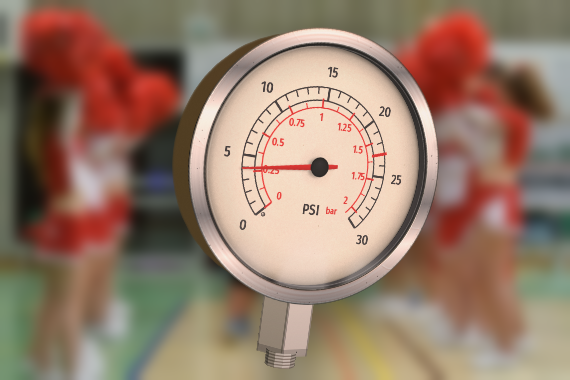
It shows 4
